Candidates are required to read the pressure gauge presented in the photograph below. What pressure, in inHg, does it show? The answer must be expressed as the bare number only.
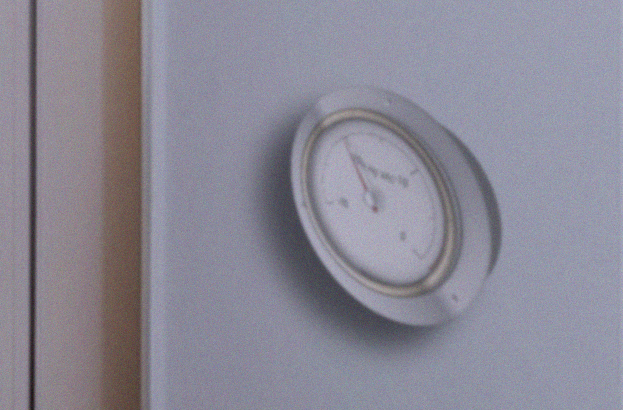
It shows -20
